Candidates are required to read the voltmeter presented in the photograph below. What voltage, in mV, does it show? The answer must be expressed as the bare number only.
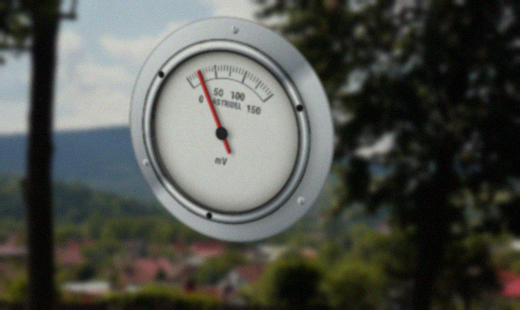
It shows 25
